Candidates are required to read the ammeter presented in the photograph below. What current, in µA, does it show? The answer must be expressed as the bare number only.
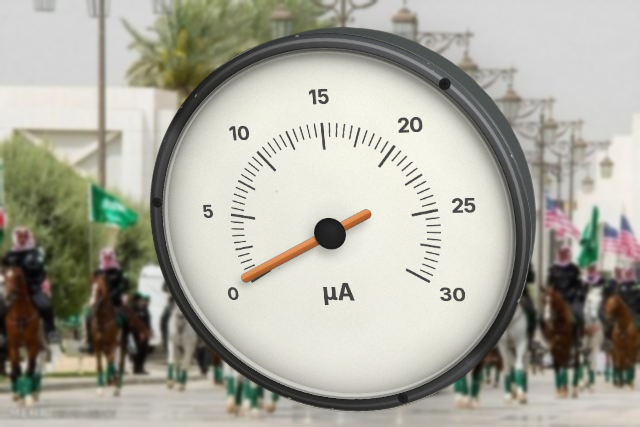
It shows 0.5
